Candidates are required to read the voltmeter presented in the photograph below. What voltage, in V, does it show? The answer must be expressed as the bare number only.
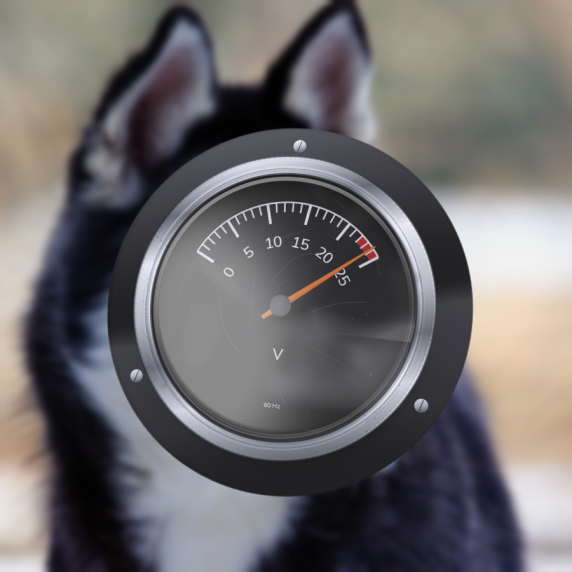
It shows 24
